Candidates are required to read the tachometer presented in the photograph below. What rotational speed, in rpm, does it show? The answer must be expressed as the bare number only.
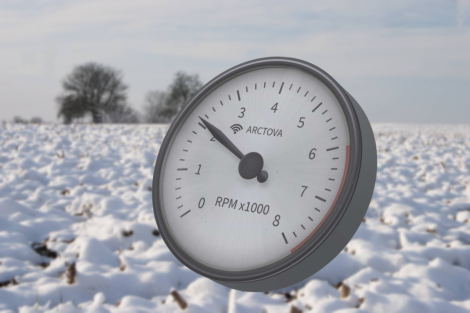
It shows 2100
